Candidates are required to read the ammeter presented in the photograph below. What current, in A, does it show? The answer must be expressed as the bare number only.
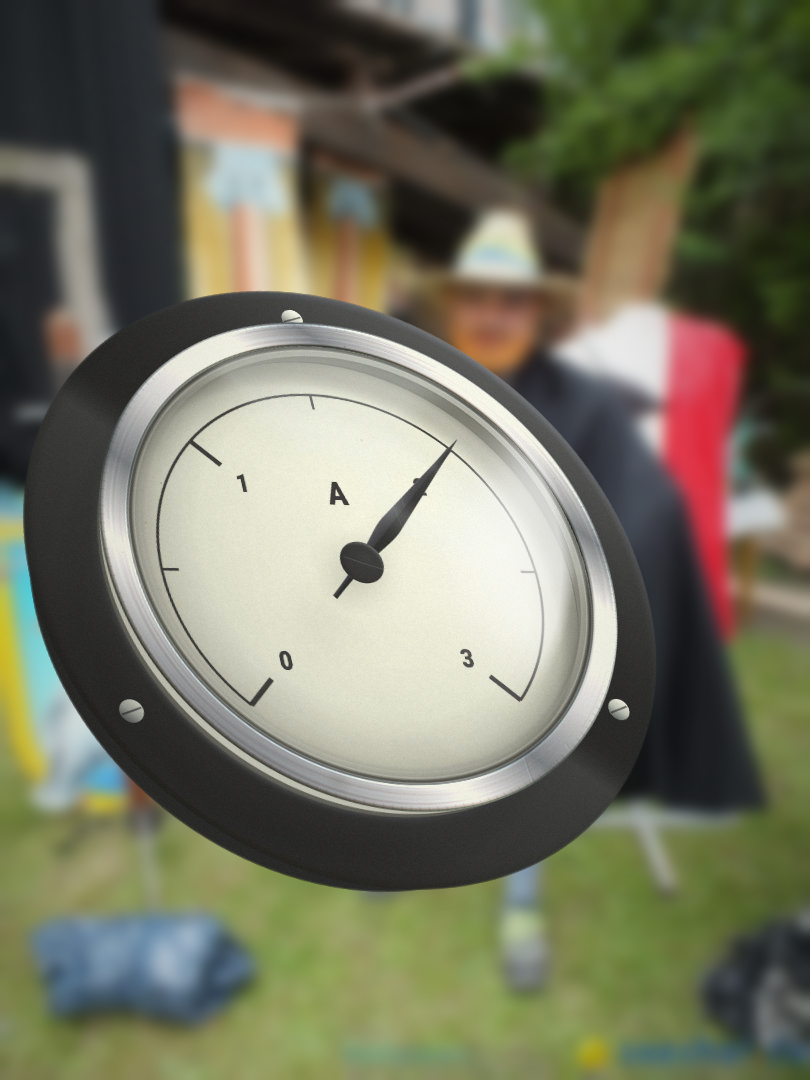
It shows 2
